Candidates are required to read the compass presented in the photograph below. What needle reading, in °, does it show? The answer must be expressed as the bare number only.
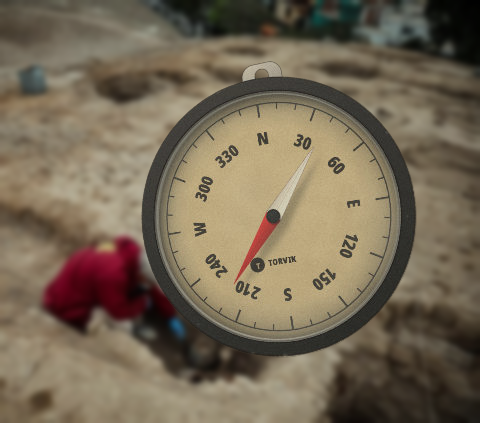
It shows 220
